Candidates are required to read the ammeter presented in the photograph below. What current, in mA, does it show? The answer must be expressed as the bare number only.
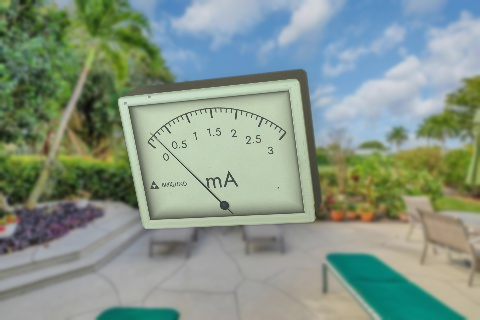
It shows 0.2
